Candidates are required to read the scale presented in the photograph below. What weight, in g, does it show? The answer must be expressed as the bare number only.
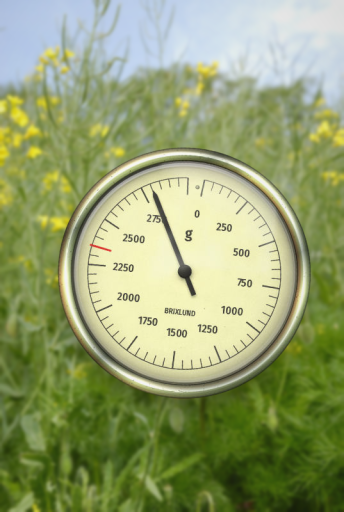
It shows 2800
